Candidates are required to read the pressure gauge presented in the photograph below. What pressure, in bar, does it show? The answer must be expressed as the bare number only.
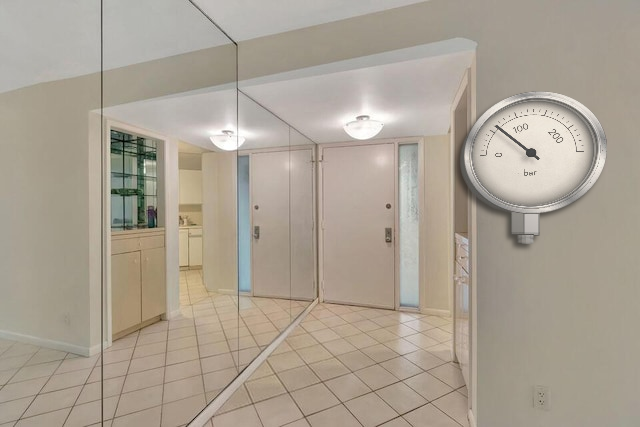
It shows 60
